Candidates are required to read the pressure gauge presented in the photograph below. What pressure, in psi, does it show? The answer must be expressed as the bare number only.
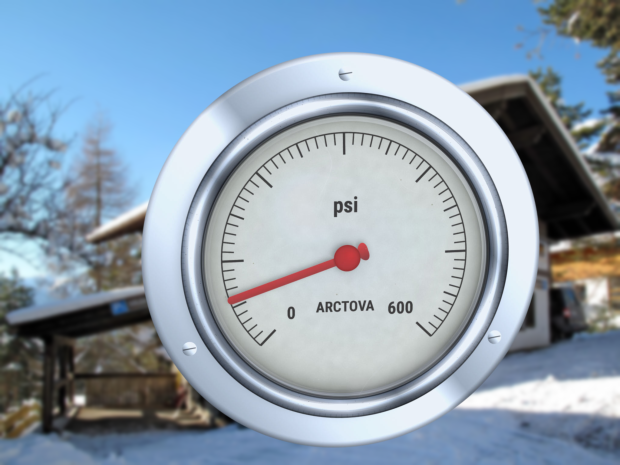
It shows 60
